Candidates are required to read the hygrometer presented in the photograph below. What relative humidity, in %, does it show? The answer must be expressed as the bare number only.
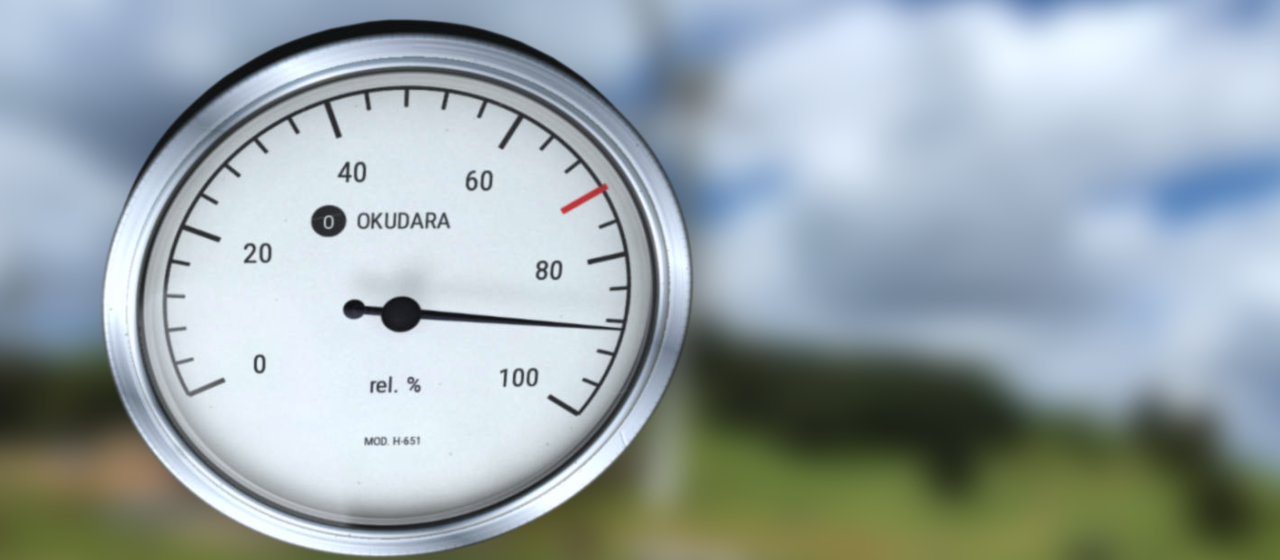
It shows 88
